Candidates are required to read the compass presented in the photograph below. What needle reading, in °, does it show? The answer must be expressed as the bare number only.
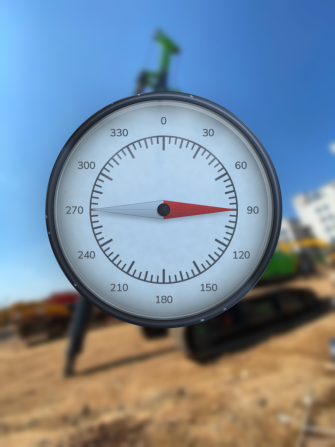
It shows 90
